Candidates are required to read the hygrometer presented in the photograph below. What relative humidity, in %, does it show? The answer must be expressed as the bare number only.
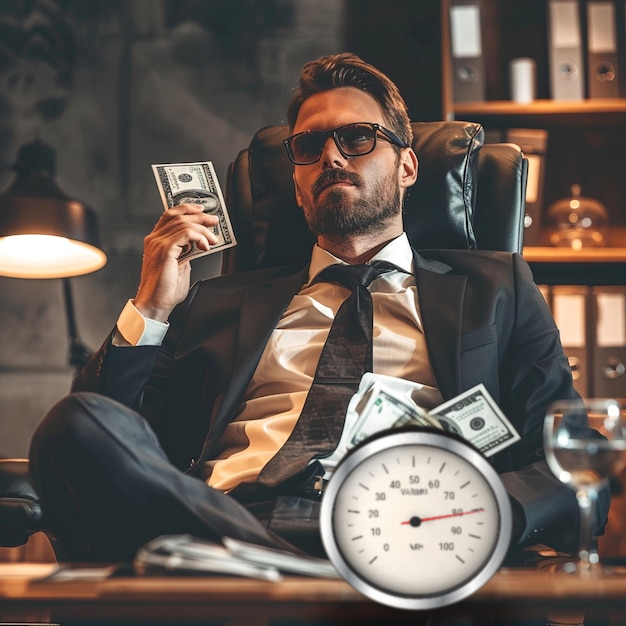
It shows 80
